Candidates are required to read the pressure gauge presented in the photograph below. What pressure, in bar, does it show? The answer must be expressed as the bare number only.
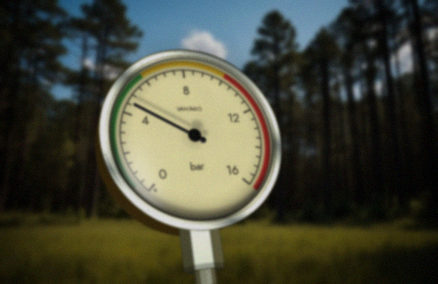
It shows 4.5
